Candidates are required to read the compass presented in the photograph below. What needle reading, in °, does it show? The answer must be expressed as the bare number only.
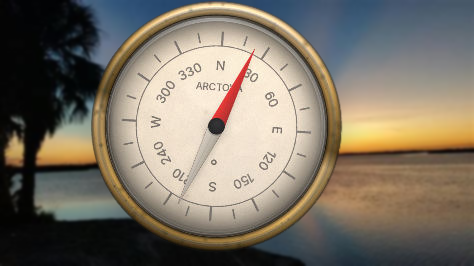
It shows 22.5
